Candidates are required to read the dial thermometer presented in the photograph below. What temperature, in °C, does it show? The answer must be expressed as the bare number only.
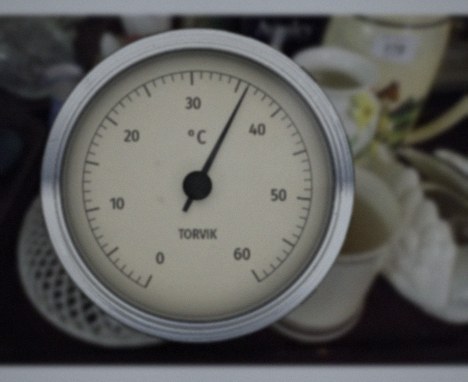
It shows 36
